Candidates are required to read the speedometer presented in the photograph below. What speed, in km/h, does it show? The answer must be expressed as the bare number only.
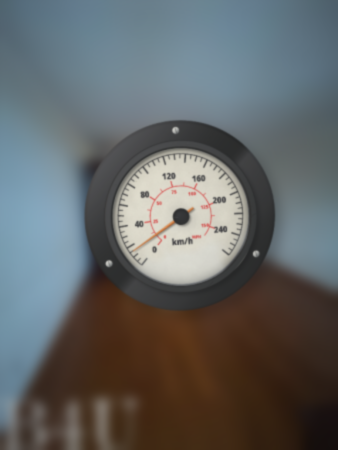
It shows 15
